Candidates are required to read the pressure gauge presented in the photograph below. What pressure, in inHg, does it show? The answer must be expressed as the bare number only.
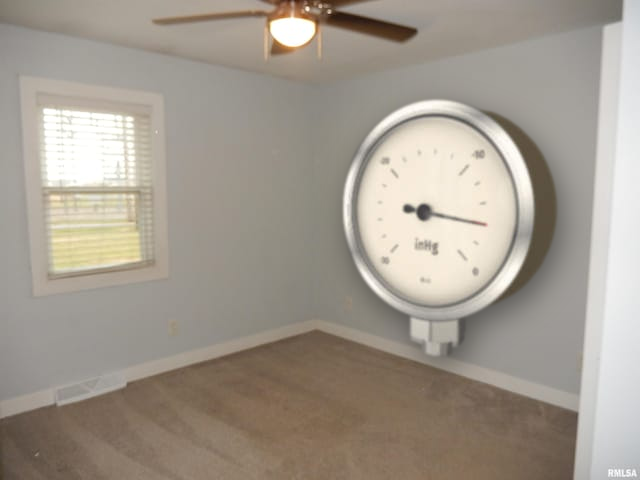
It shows -4
